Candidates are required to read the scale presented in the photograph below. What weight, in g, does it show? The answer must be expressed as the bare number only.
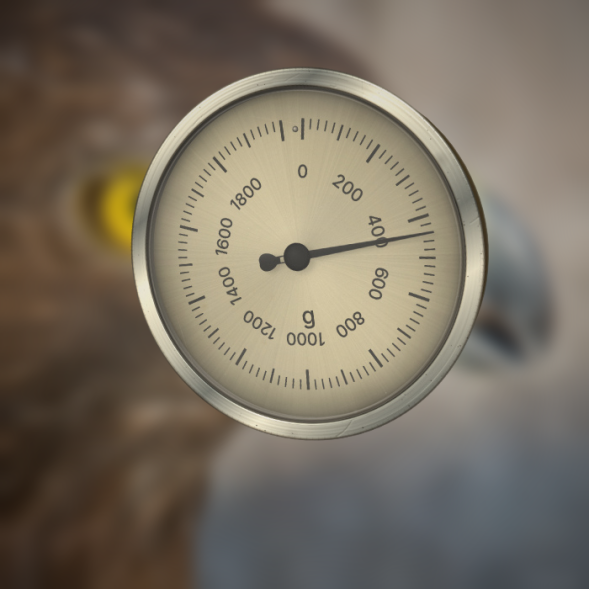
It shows 440
